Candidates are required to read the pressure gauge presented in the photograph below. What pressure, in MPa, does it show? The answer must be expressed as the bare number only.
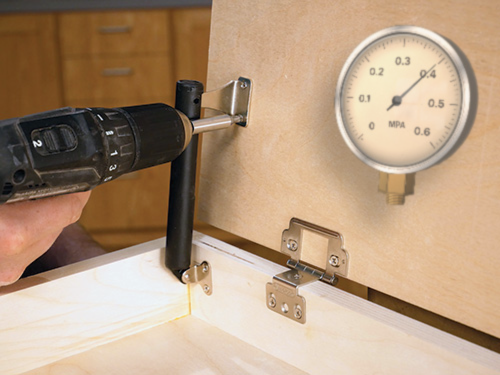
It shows 0.4
